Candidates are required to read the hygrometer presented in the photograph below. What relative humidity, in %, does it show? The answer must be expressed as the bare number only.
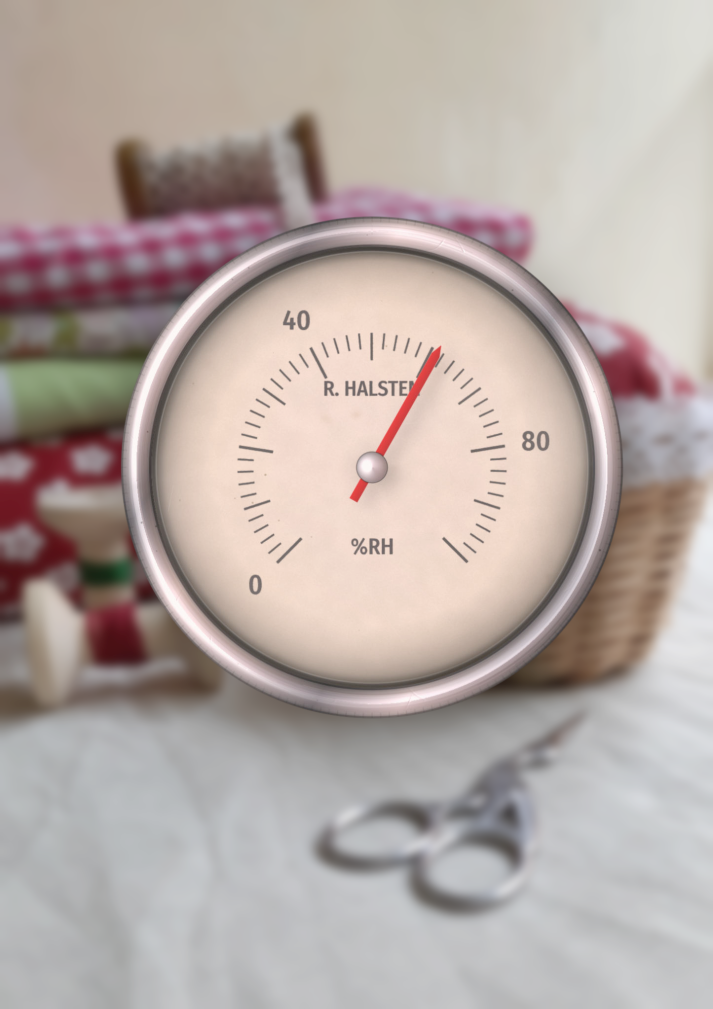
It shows 61
